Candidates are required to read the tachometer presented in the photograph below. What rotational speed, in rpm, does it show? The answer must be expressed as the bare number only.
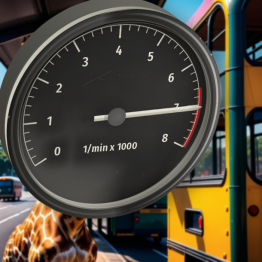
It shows 7000
